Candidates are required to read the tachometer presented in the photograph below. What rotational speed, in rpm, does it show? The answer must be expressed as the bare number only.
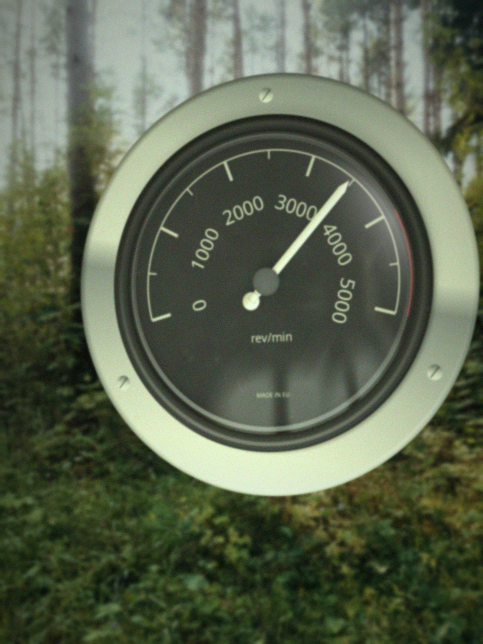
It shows 3500
